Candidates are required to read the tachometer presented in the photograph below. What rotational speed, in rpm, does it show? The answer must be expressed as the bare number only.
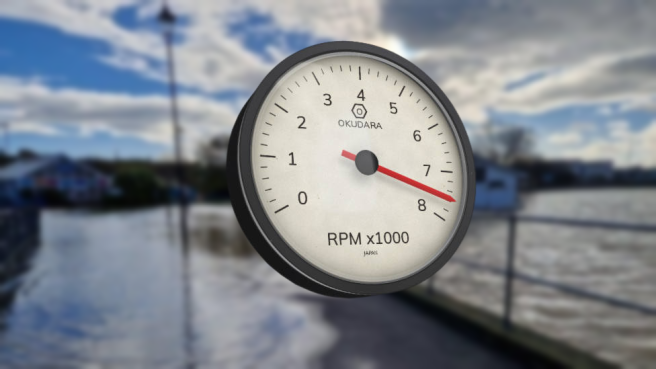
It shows 7600
